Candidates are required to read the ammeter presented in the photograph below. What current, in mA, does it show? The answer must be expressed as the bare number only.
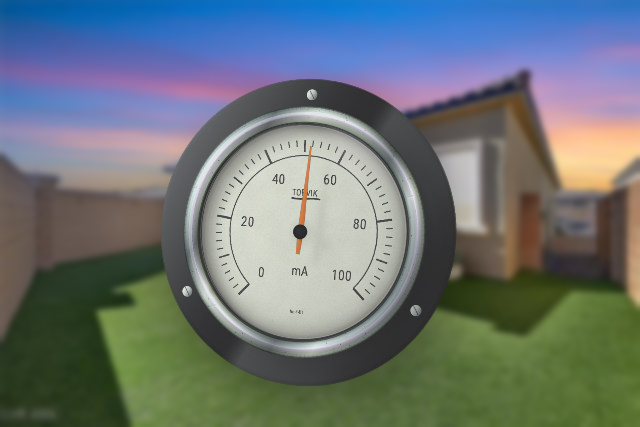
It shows 52
